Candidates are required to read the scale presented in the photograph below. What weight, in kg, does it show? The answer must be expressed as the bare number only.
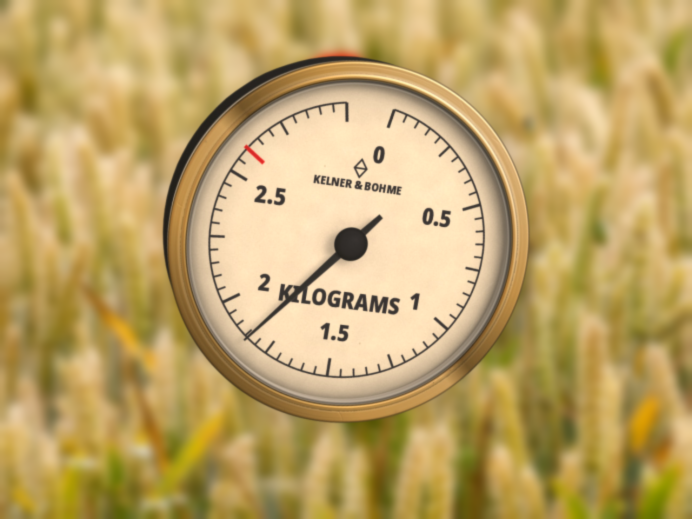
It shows 1.85
